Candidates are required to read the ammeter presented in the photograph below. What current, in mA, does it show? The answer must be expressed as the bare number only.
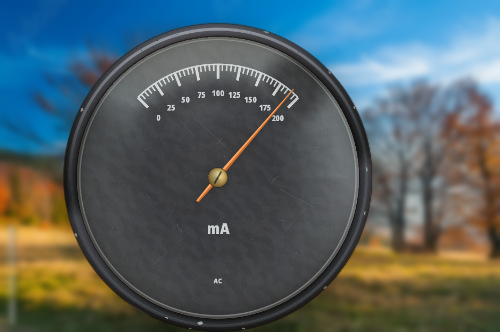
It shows 190
